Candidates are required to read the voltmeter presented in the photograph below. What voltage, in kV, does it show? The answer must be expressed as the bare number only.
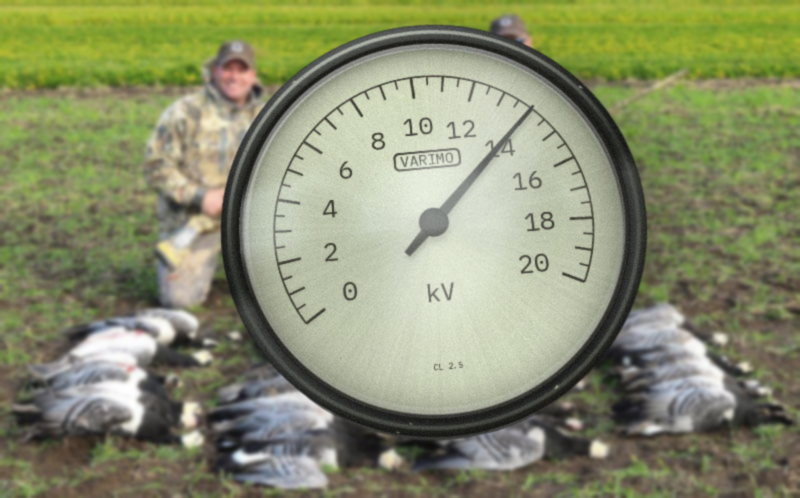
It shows 14
